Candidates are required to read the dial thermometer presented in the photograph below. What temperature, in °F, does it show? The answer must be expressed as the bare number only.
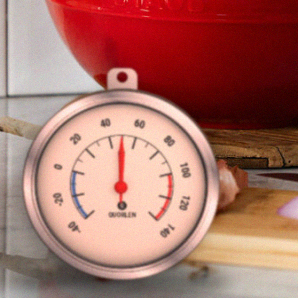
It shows 50
